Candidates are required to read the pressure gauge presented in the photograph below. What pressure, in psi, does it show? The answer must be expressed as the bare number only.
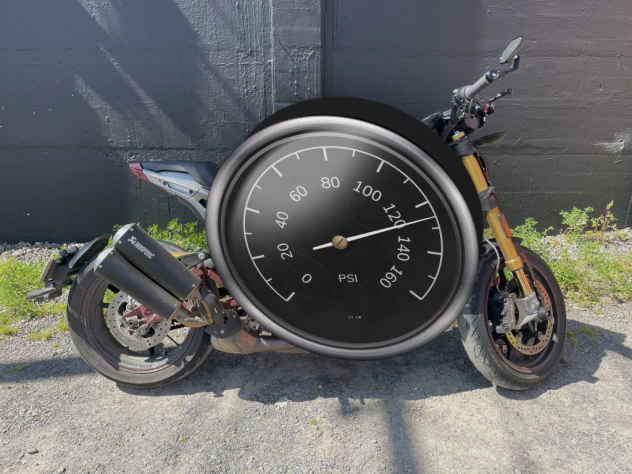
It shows 125
